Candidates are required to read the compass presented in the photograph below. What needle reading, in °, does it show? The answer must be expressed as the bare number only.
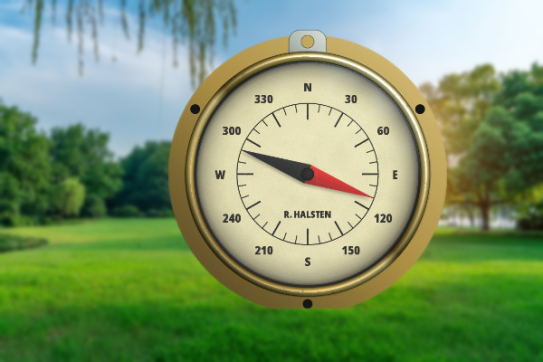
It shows 110
